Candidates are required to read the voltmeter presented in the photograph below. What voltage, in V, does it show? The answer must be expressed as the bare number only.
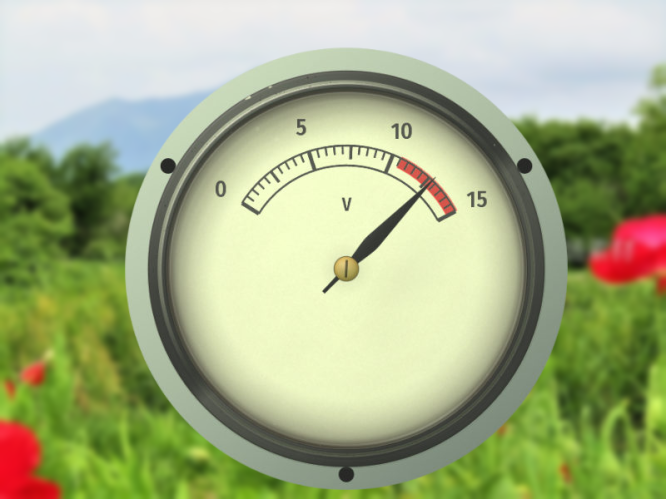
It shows 12.75
